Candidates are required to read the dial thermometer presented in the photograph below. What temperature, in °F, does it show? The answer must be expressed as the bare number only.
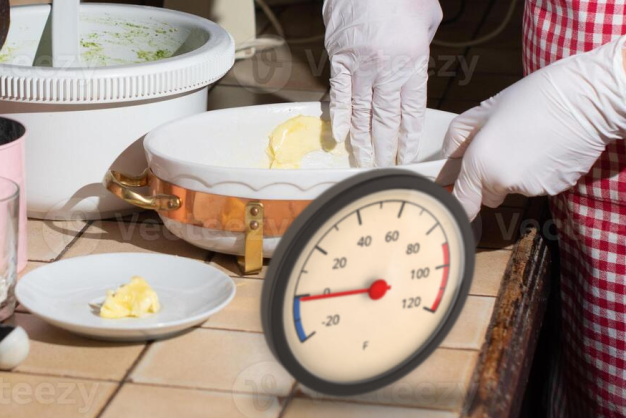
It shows 0
